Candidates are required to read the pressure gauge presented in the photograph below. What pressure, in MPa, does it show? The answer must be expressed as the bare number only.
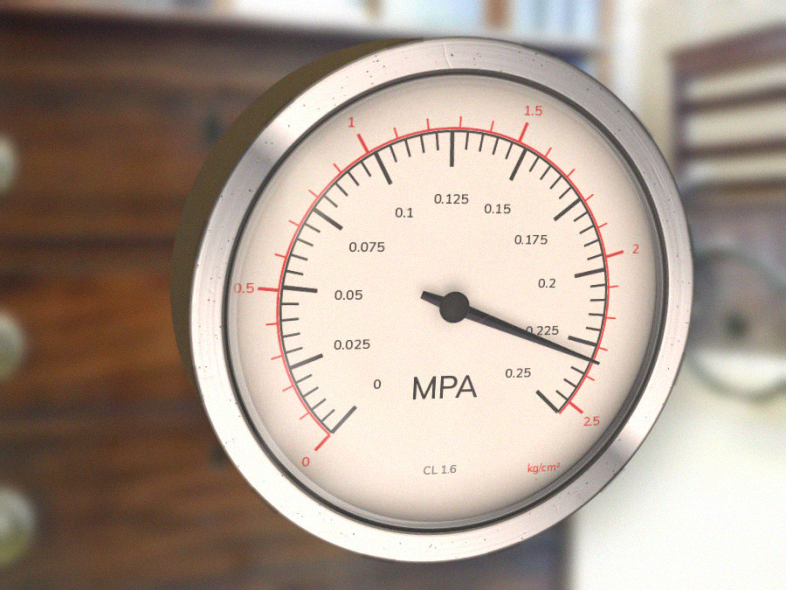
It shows 0.23
